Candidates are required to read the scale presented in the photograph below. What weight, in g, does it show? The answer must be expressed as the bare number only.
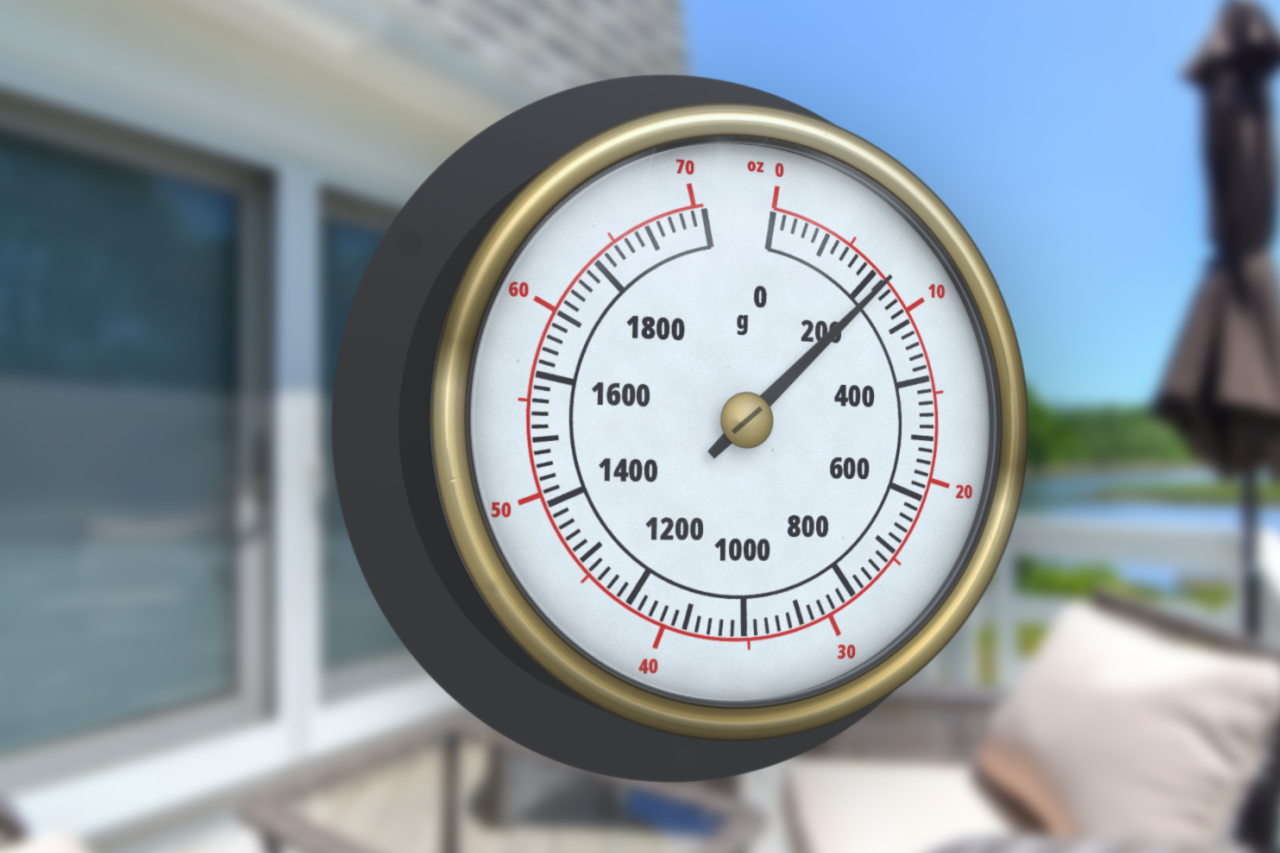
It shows 220
